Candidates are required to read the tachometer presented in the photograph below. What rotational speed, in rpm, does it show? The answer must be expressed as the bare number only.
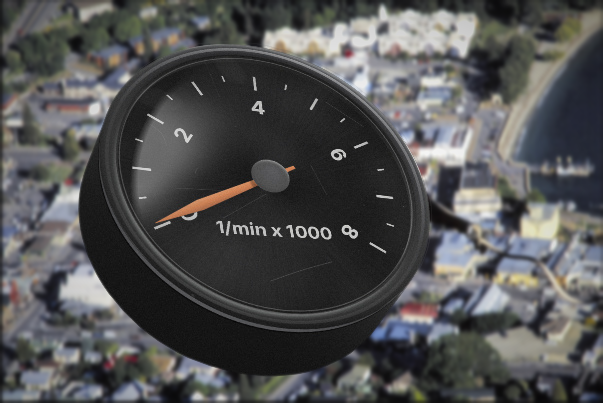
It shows 0
